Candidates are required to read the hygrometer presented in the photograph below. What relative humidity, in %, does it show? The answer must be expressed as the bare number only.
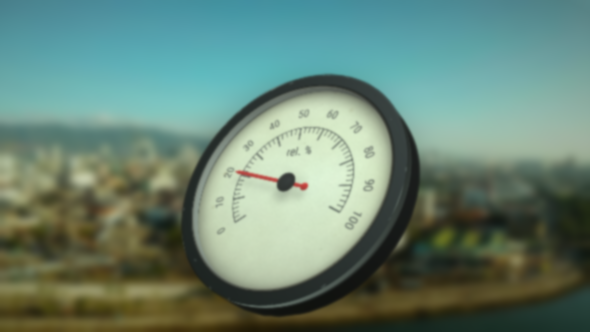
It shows 20
